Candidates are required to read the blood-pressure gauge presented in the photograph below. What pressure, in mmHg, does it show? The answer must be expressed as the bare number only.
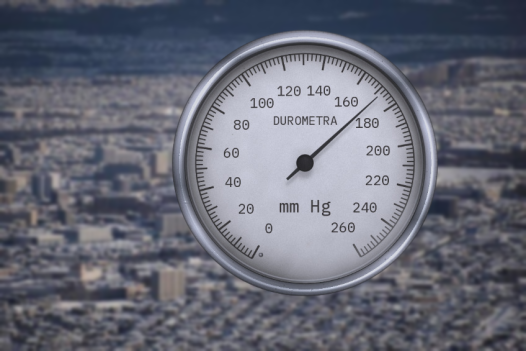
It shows 172
